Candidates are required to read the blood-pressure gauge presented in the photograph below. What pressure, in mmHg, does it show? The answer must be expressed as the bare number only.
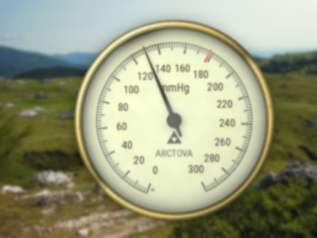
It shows 130
